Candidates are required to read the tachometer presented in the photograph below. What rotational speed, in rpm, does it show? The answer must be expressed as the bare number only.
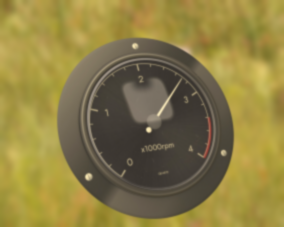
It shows 2700
